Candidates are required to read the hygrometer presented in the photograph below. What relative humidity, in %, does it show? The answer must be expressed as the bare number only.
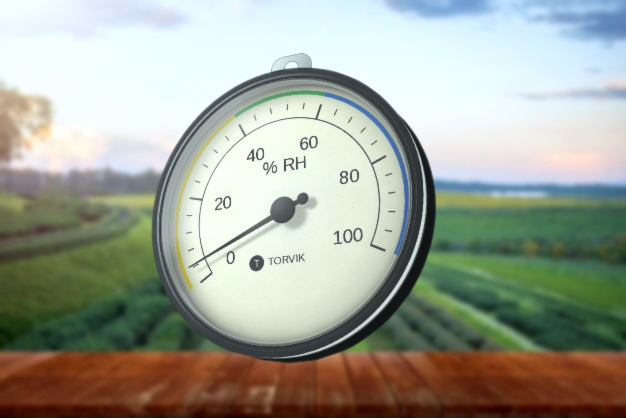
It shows 4
